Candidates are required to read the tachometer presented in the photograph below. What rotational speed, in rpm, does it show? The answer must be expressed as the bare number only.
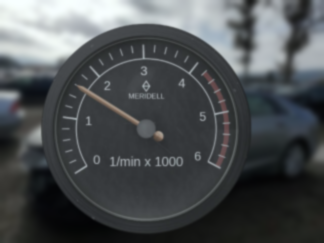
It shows 1600
